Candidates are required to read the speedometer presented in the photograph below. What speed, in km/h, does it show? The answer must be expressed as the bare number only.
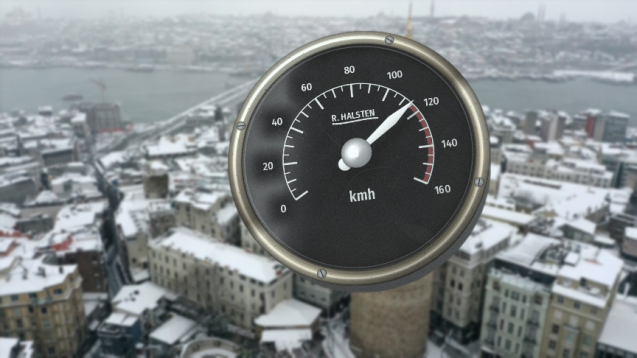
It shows 115
